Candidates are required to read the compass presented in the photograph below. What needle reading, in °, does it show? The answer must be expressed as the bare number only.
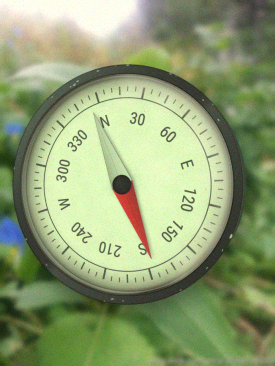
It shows 175
